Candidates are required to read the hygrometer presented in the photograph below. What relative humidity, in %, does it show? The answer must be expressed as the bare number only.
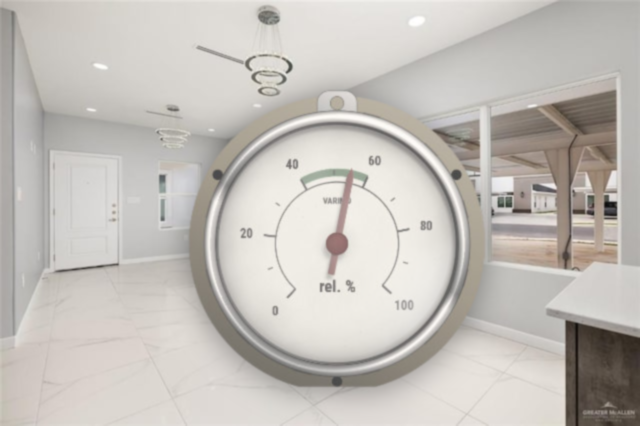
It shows 55
